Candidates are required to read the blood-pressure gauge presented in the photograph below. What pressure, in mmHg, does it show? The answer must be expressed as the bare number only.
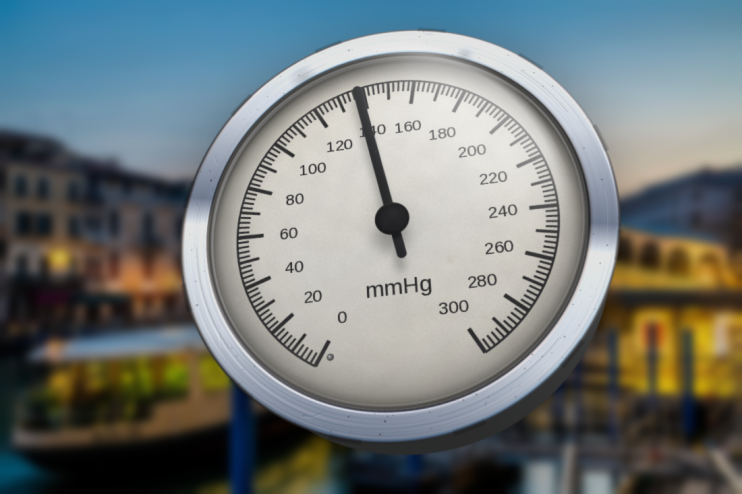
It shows 138
